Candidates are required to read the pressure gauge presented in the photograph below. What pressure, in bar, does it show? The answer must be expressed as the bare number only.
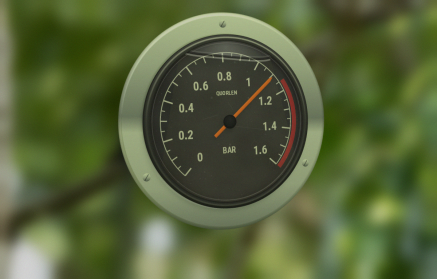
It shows 1.1
